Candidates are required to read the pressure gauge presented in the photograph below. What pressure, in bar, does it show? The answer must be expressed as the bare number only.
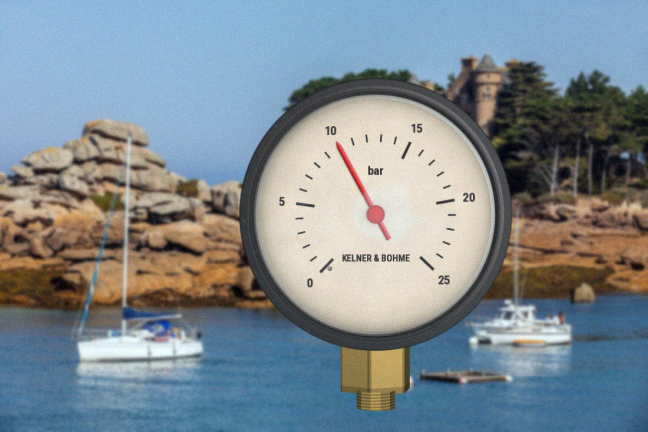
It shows 10
